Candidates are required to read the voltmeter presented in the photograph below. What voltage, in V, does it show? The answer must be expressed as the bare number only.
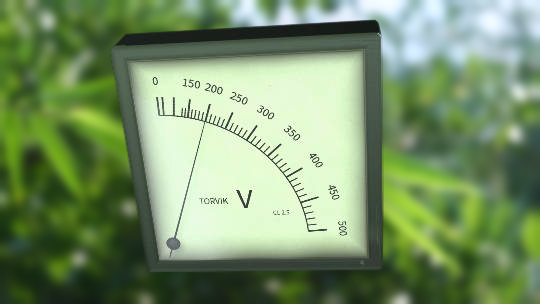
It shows 200
